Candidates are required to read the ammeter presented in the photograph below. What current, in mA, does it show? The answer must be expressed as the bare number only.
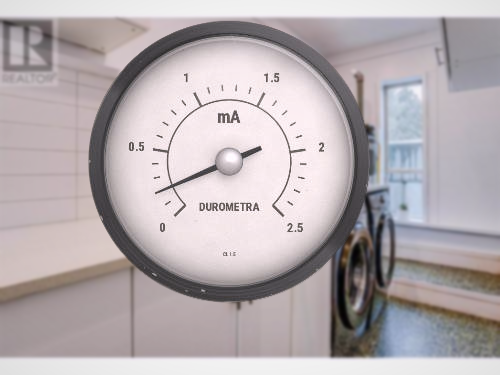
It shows 0.2
